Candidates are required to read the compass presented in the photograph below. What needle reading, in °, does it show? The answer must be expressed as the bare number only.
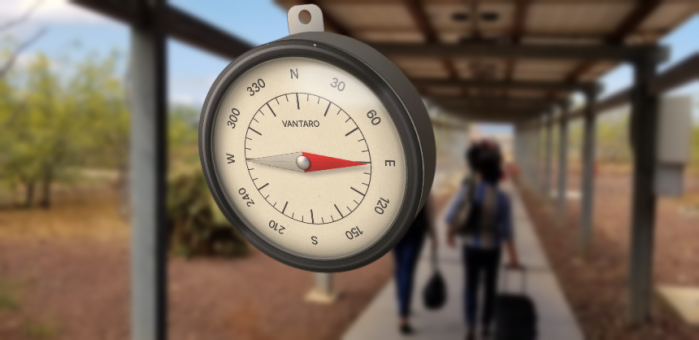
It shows 90
